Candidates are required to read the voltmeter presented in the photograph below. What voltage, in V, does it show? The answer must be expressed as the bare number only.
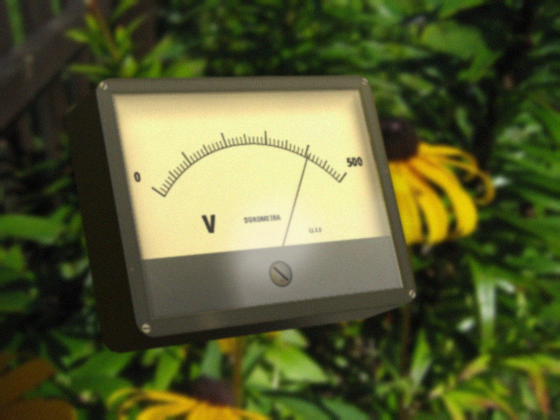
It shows 400
